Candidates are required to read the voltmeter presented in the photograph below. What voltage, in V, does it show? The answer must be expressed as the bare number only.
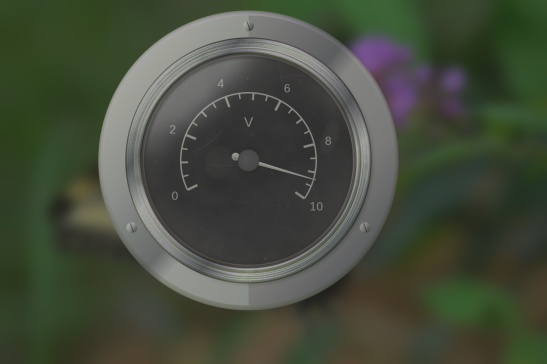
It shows 9.25
